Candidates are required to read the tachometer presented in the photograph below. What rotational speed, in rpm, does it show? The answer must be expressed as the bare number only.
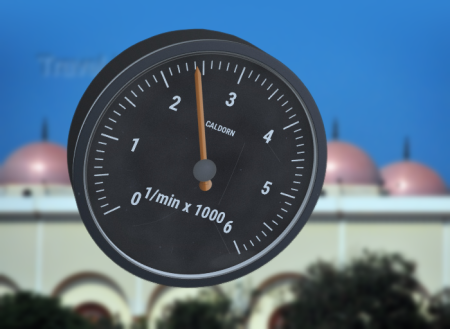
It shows 2400
